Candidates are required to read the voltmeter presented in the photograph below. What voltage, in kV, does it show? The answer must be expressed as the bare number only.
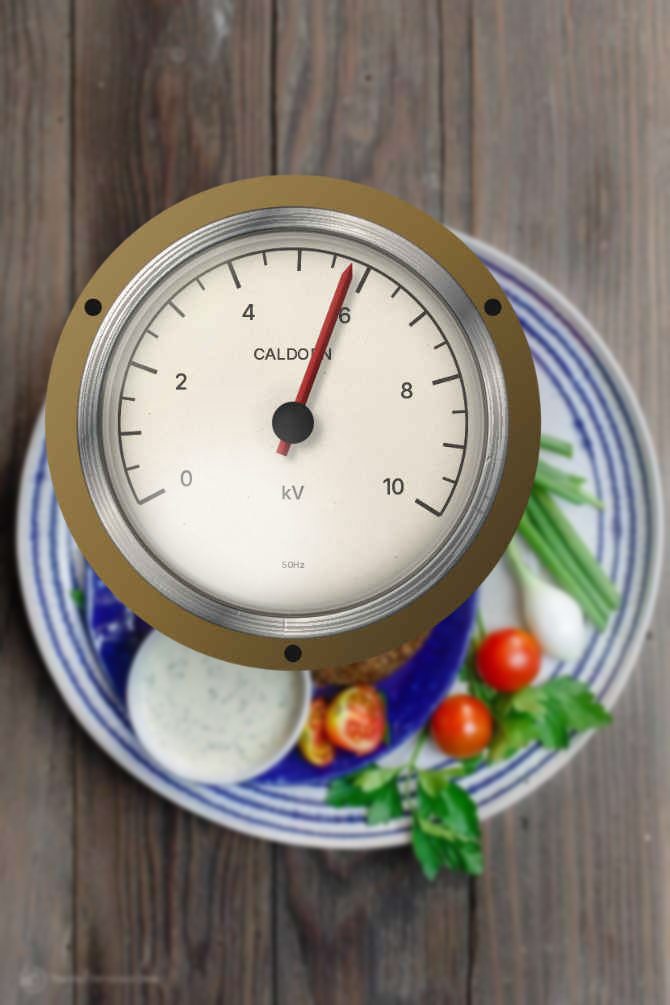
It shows 5.75
